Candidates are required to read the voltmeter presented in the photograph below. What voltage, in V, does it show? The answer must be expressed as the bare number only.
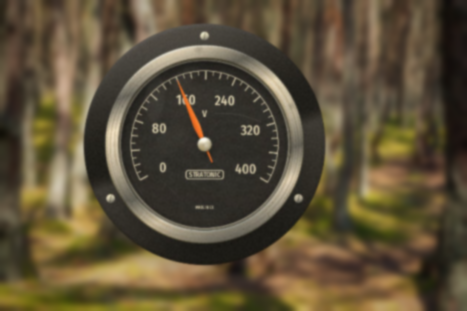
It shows 160
